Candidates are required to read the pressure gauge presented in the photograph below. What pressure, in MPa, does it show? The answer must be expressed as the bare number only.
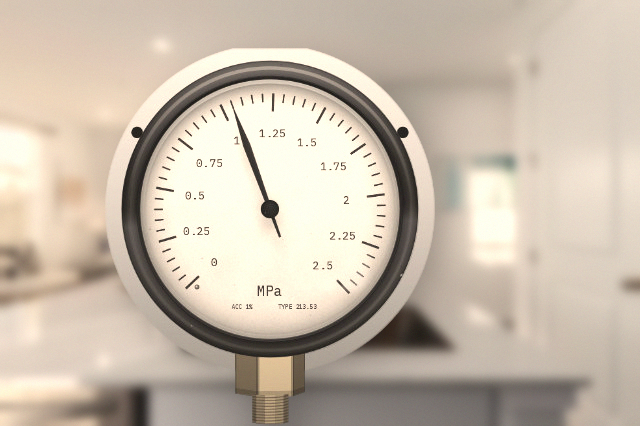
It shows 1.05
